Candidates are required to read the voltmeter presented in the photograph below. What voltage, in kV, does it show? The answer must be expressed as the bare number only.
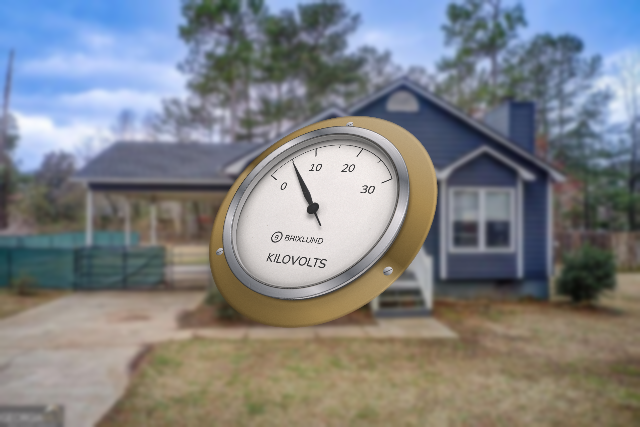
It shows 5
